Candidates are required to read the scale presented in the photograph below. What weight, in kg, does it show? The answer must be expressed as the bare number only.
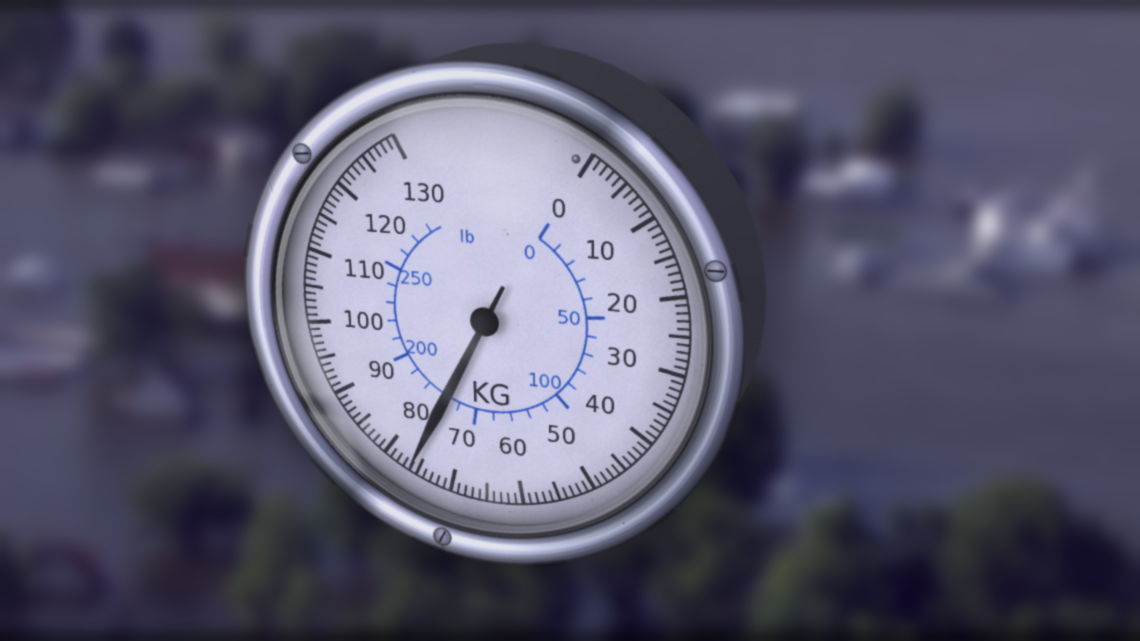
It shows 76
